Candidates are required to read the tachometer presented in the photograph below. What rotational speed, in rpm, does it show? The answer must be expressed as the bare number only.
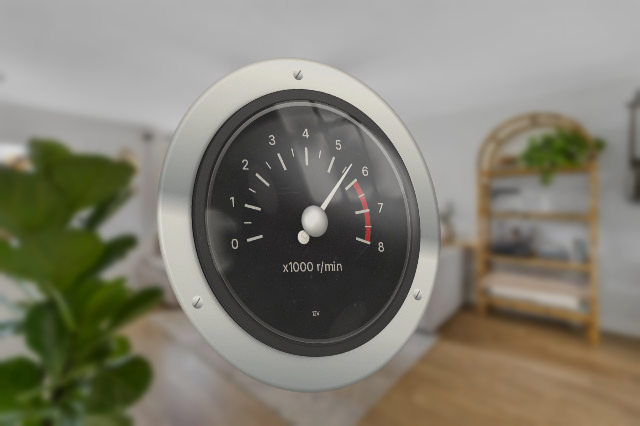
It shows 5500
